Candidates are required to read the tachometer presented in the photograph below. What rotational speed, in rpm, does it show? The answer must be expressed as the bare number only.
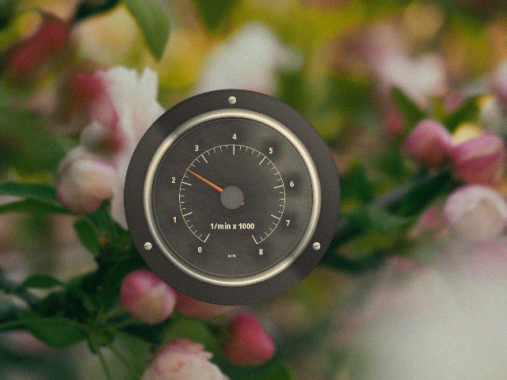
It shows 2400
